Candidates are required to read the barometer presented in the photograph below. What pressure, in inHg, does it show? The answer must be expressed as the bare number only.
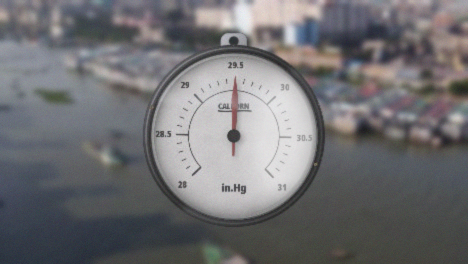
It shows 29.5
